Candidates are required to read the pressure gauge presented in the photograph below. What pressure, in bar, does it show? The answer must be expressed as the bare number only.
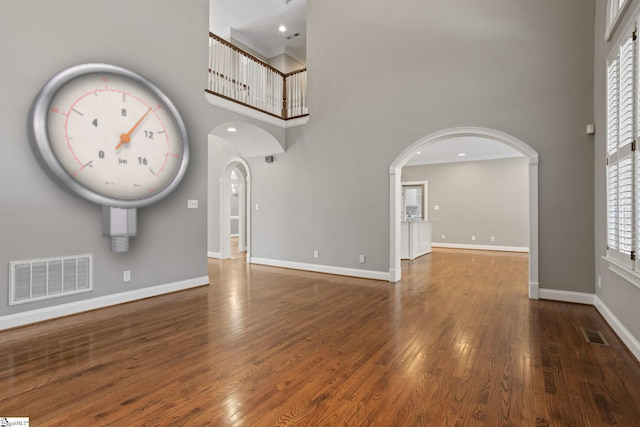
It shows 10
